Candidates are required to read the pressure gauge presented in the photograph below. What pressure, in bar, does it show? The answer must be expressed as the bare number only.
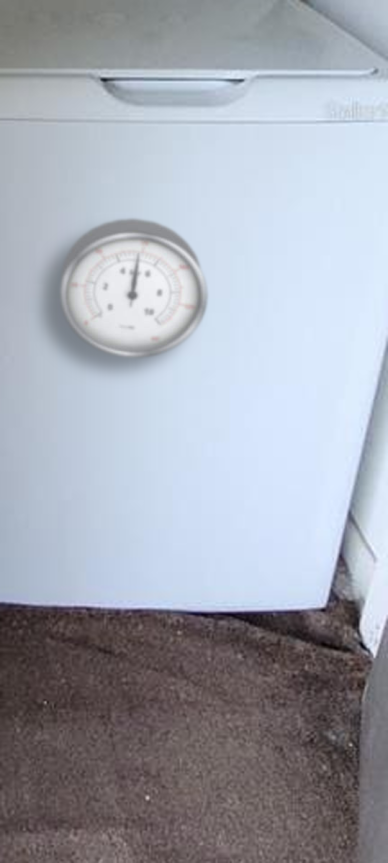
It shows 5
